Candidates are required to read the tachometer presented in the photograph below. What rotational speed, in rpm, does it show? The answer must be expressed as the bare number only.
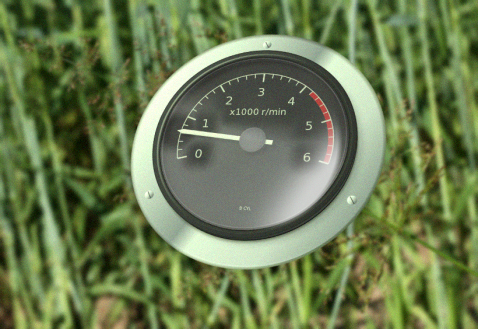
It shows 600
